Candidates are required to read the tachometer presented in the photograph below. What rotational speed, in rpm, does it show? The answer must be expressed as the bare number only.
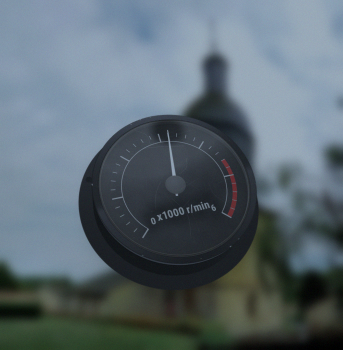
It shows 3200
